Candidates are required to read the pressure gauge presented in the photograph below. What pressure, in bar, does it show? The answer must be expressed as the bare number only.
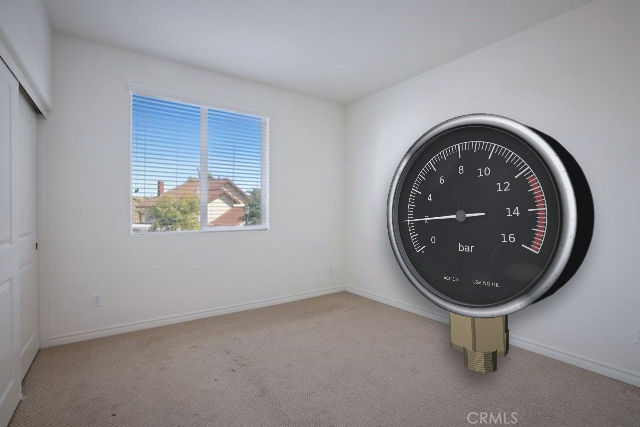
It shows 2
